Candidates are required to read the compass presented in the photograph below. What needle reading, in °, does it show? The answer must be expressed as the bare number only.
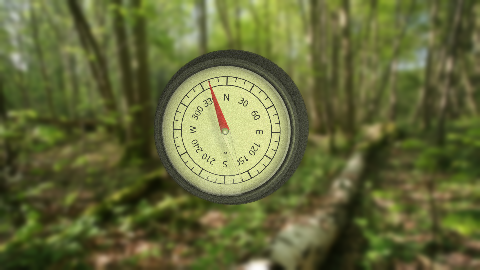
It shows 340
